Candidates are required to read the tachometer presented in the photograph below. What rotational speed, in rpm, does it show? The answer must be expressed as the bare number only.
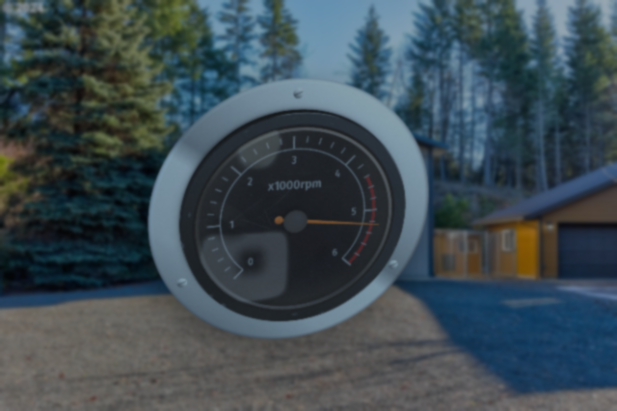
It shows 5200
